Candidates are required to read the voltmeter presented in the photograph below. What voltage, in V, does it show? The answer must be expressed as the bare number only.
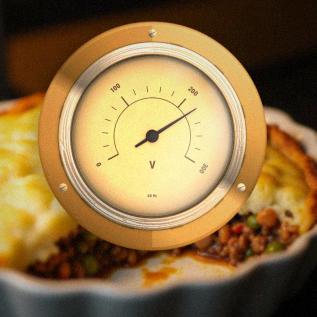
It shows 220
